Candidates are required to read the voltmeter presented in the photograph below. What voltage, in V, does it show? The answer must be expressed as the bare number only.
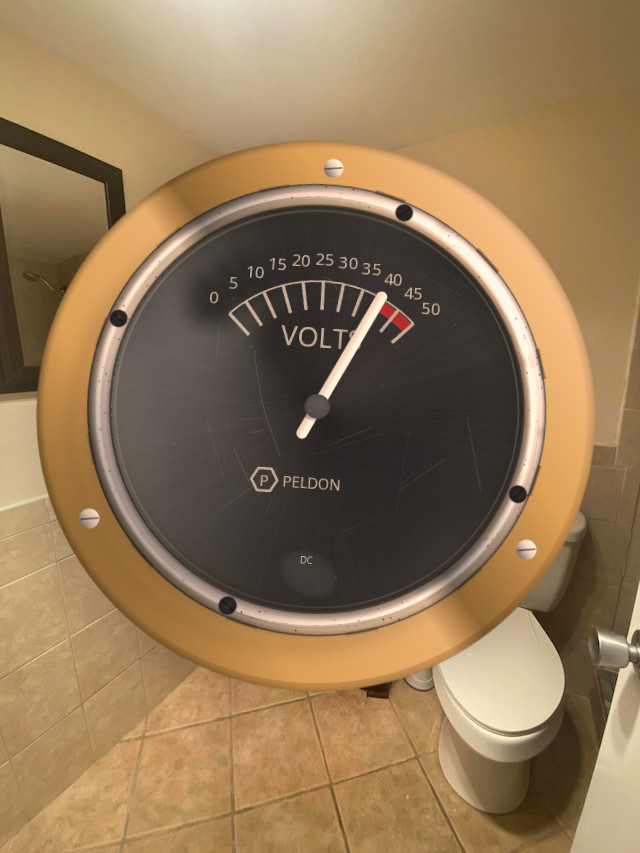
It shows 40
